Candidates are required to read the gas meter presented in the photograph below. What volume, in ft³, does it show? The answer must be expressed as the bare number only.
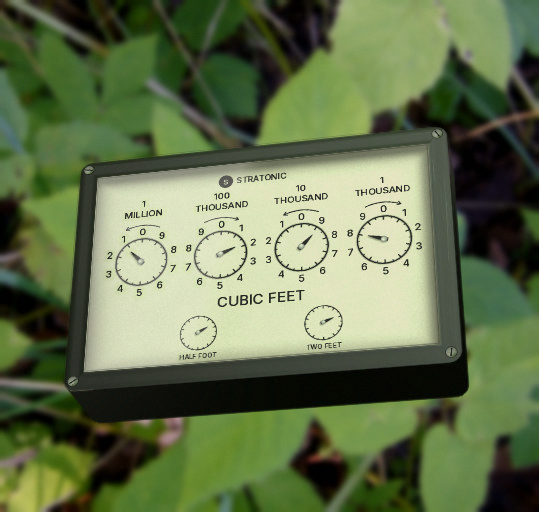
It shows 118800
